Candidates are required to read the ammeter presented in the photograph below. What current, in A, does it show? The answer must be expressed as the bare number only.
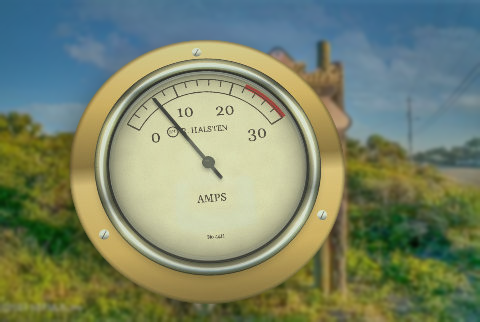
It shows 6
